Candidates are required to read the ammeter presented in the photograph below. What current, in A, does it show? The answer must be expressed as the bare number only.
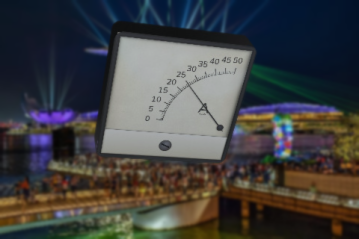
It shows 25
